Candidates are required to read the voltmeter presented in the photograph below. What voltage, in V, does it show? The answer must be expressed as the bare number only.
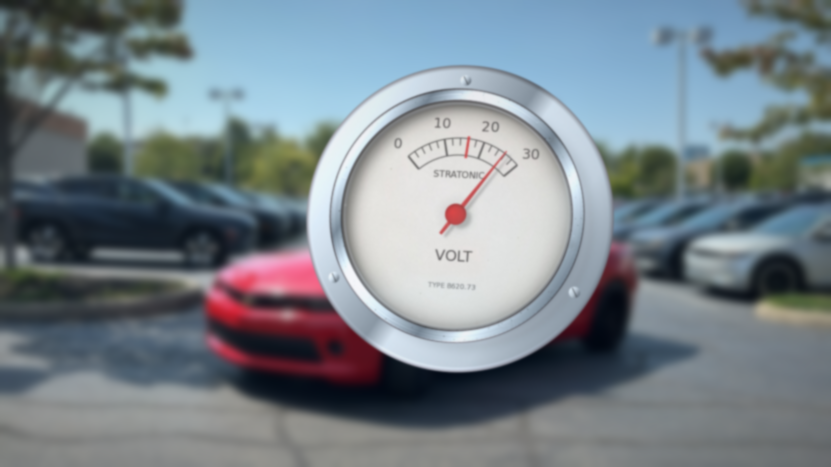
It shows 26
